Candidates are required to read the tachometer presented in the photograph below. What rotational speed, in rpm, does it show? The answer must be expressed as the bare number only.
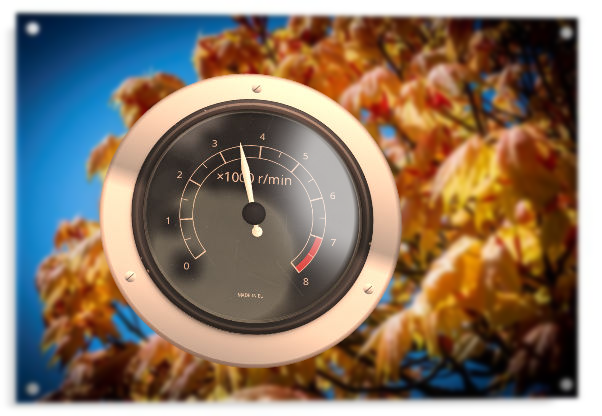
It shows 3500
